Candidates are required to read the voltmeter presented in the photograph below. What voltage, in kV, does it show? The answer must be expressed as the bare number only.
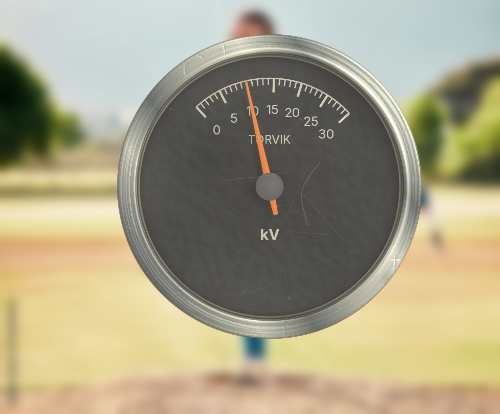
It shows 10
